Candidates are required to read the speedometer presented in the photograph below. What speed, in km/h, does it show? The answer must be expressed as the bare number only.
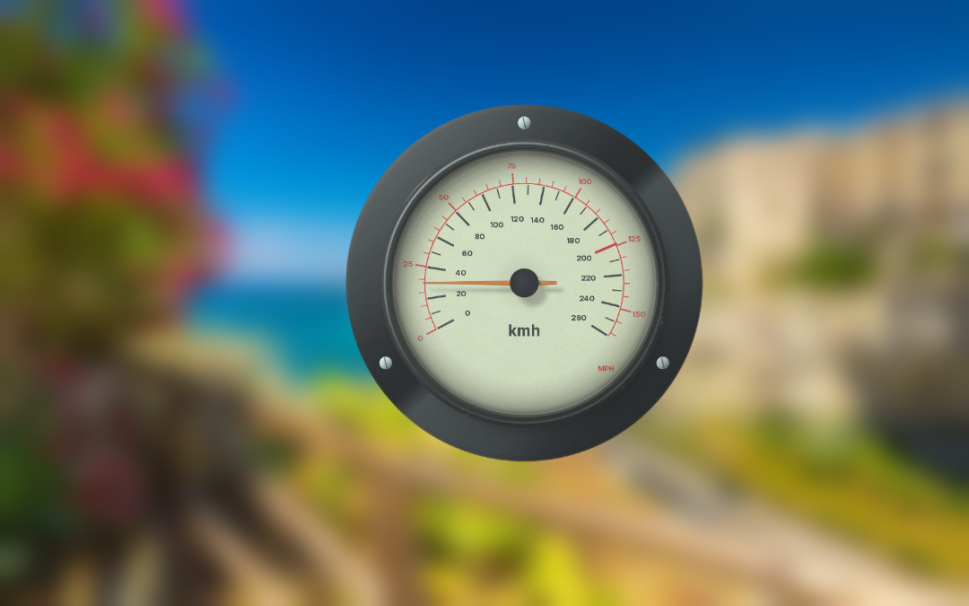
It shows 30
